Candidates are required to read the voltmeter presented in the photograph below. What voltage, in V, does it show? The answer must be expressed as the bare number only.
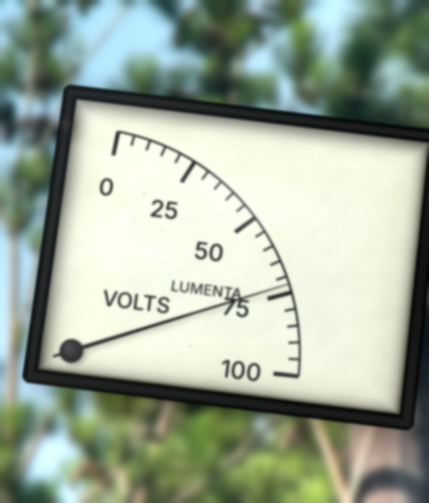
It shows 72.5
